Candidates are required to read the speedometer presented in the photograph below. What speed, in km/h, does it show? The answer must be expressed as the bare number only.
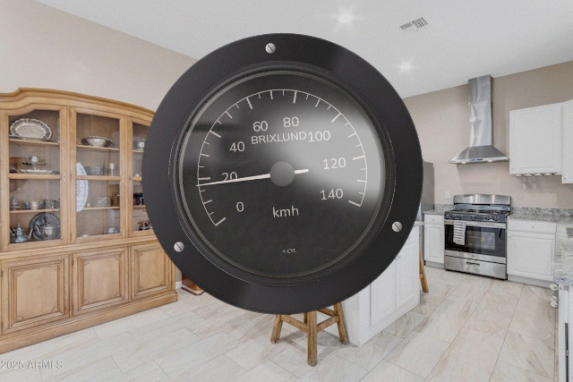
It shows 17.5
